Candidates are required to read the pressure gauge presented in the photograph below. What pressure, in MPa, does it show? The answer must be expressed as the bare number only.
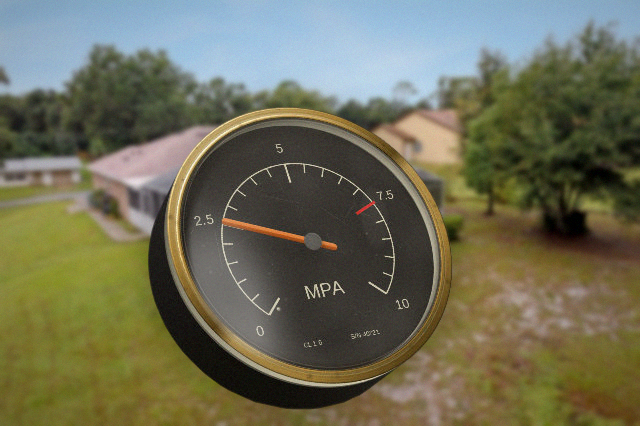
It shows 2.5
